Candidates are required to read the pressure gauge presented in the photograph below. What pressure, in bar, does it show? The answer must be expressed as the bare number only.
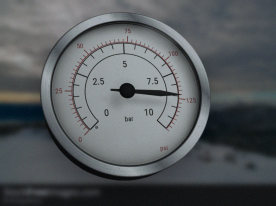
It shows 8.5
